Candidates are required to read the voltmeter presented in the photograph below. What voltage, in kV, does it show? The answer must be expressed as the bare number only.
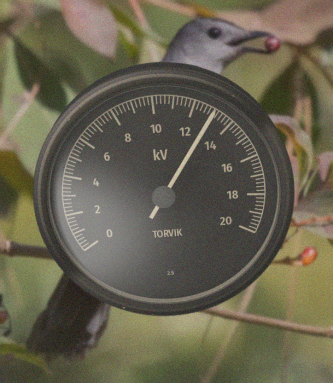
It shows 13
